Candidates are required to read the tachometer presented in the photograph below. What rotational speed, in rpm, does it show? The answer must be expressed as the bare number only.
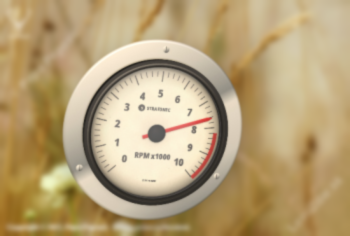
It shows 7600
